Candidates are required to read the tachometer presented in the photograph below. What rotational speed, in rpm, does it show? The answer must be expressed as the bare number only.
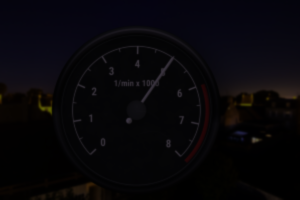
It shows 5000
